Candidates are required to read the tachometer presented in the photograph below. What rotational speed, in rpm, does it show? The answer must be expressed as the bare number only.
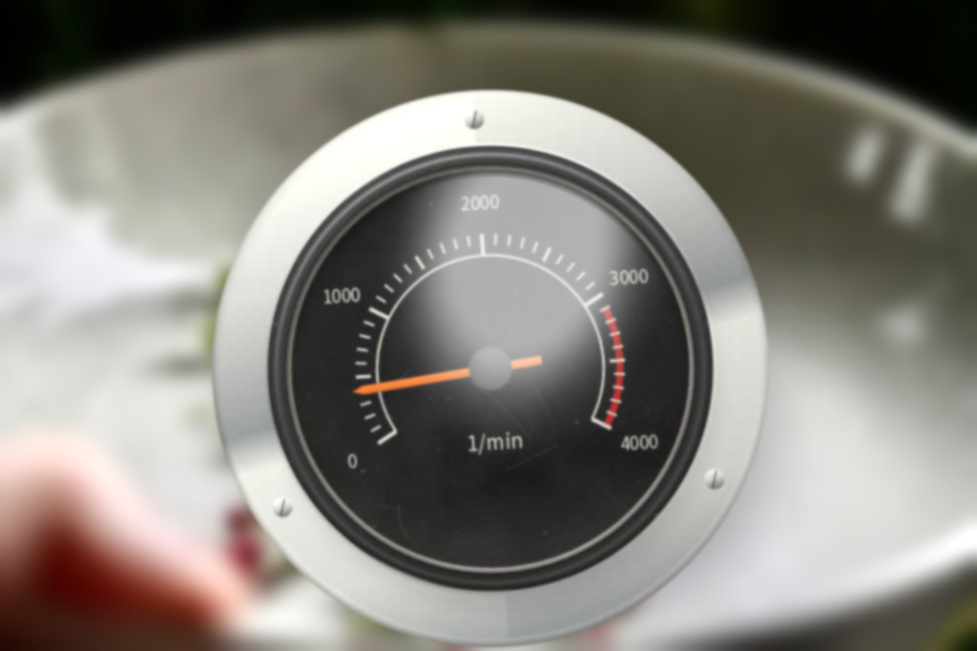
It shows 400
